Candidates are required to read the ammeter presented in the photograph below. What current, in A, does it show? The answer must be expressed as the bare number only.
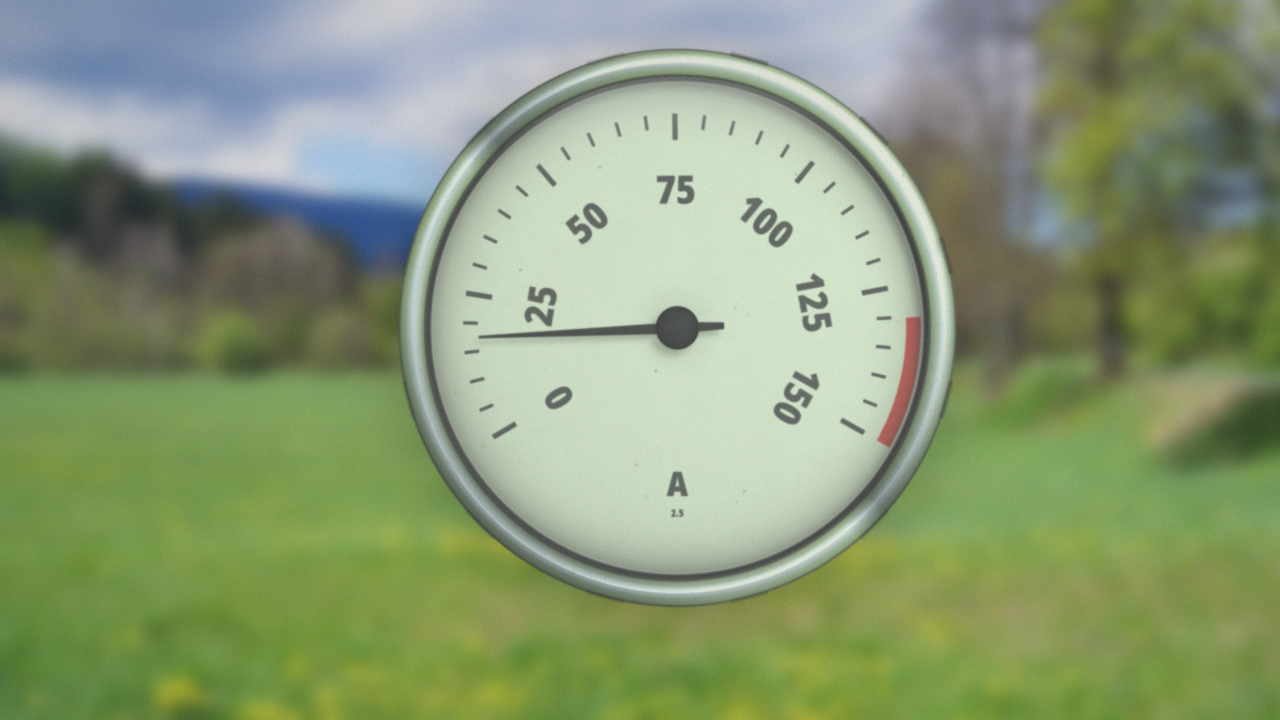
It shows 17.5
